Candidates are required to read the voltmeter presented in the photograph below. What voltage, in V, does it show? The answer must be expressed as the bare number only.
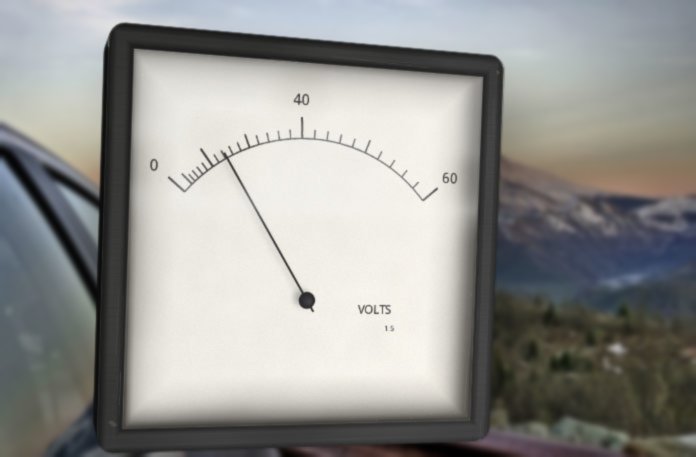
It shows 24
